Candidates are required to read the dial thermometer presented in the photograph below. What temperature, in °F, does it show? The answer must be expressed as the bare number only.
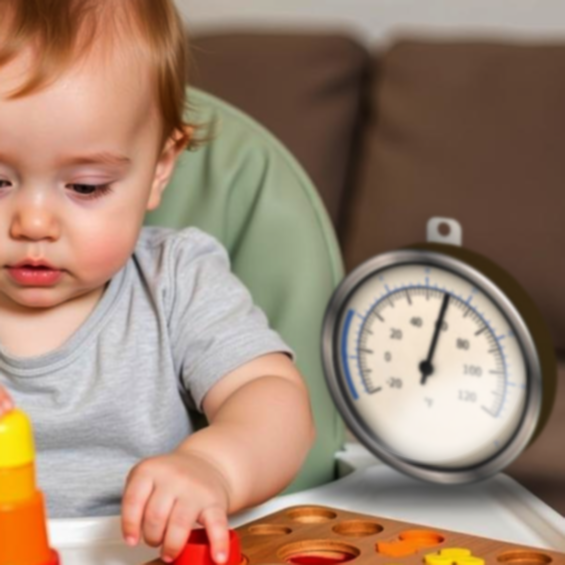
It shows 60
